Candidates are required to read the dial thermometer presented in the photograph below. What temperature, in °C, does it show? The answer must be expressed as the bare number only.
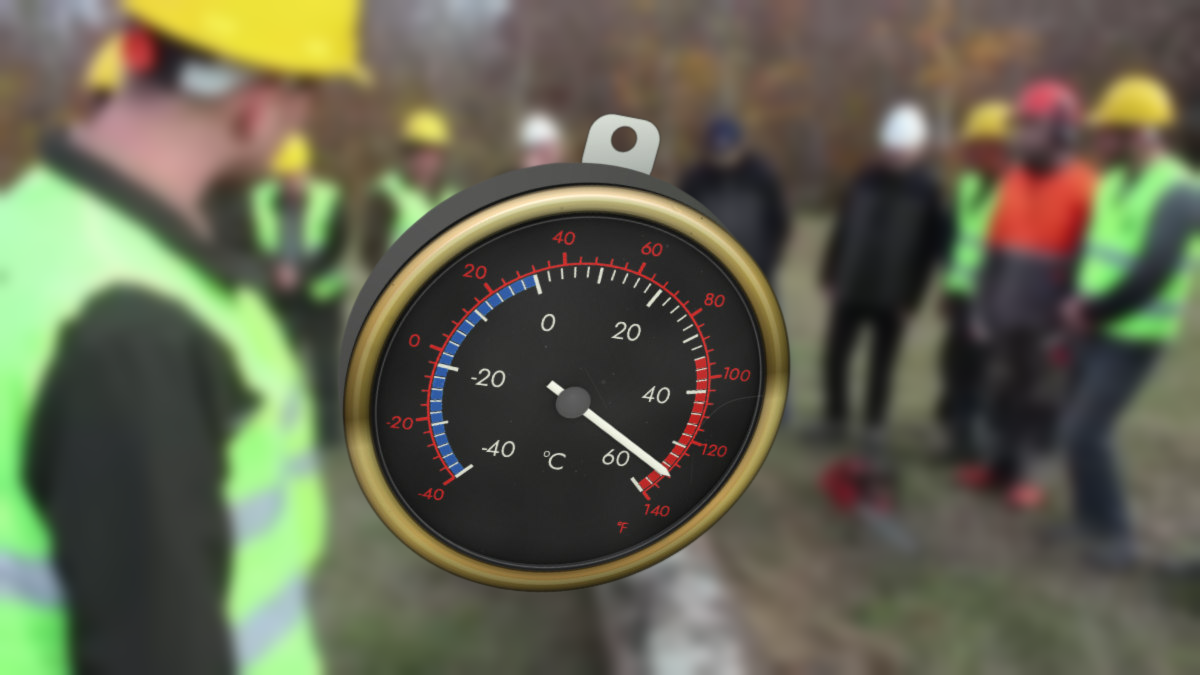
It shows 55
